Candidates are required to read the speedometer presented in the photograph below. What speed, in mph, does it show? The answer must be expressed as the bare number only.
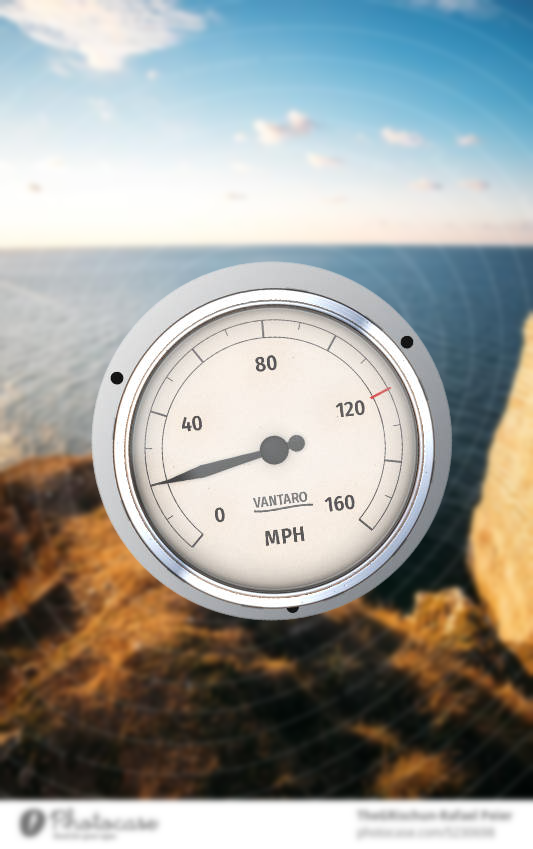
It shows 20
